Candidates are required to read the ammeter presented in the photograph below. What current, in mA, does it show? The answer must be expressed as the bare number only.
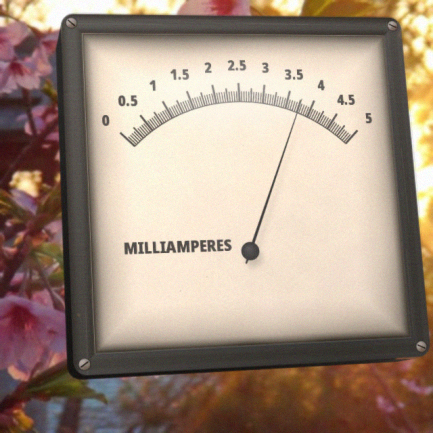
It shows 3.75
